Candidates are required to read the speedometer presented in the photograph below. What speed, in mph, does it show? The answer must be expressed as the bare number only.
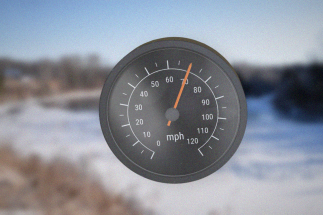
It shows 70
